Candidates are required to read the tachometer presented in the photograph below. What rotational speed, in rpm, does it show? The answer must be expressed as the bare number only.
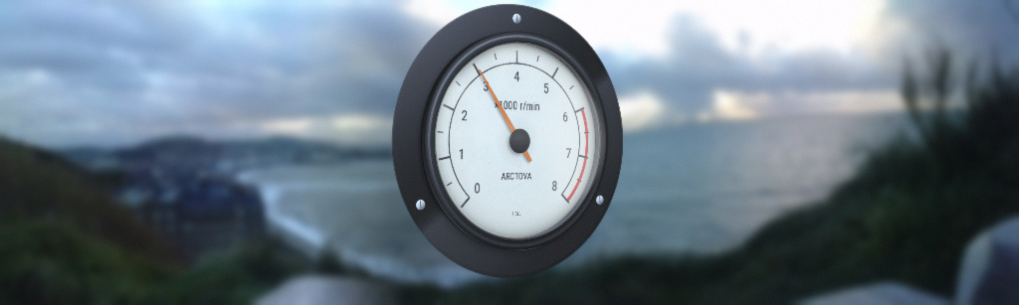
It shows 3000
